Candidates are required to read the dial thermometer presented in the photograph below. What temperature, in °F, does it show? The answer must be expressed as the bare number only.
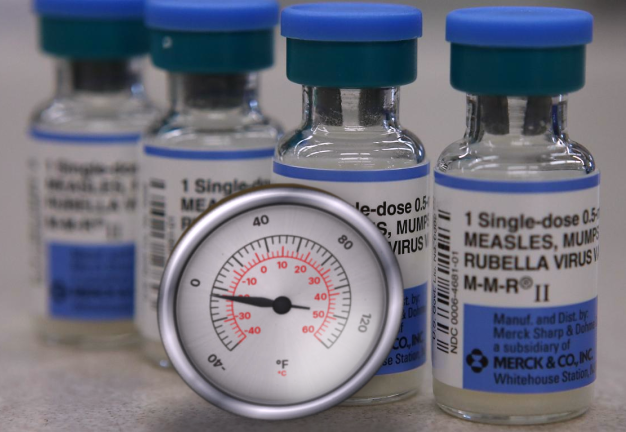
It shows -4
